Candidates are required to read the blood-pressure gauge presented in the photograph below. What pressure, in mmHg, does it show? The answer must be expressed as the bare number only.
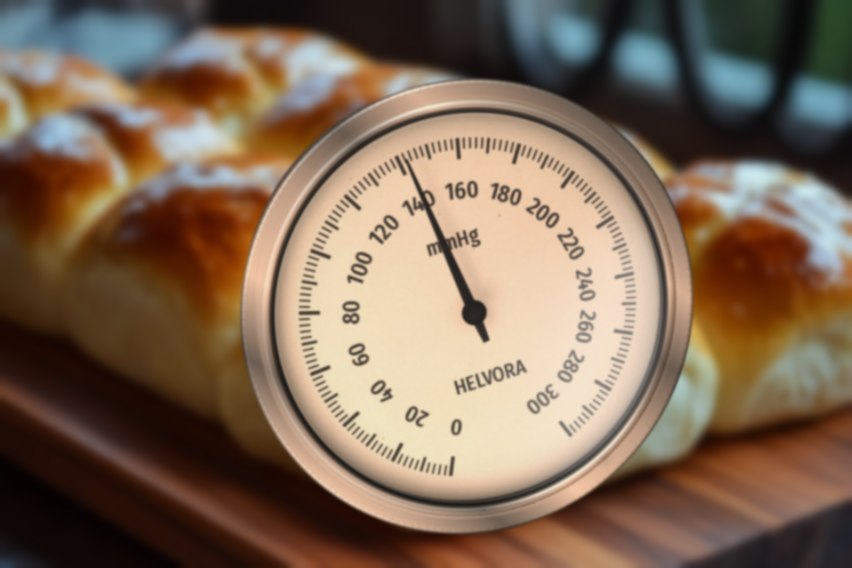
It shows 142
